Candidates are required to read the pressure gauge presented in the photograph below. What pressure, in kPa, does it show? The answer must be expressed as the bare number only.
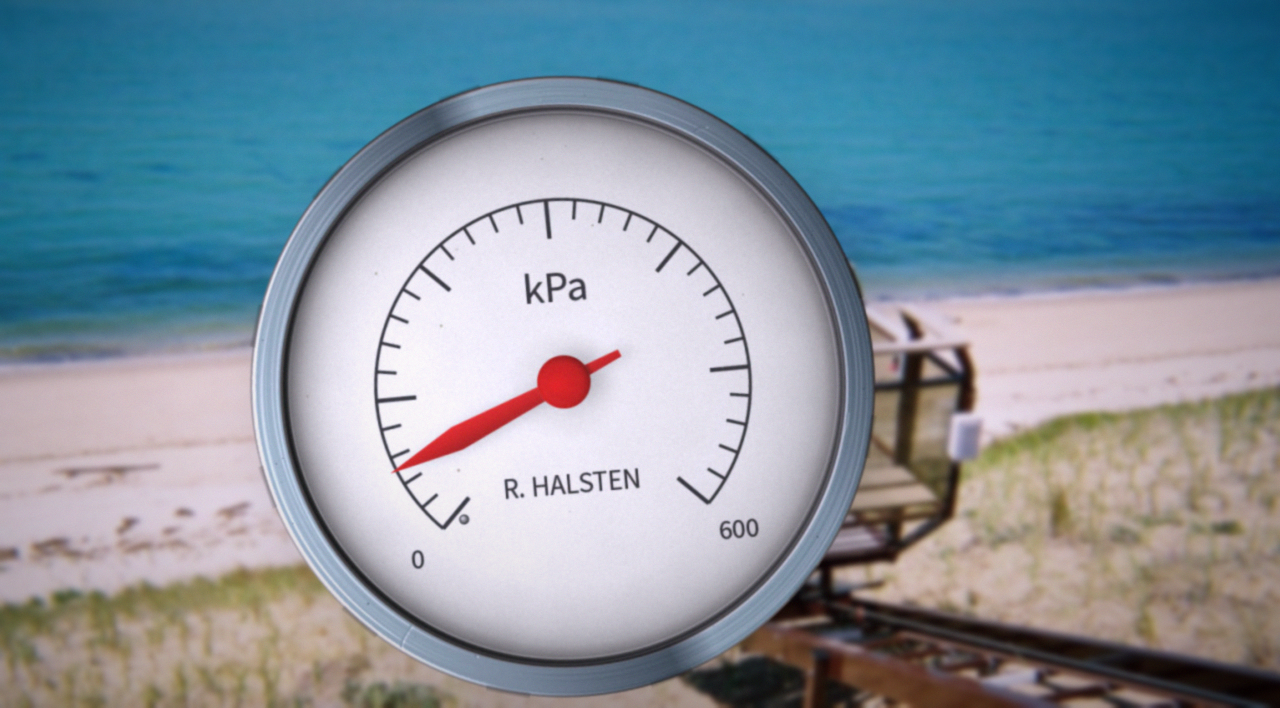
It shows 50
